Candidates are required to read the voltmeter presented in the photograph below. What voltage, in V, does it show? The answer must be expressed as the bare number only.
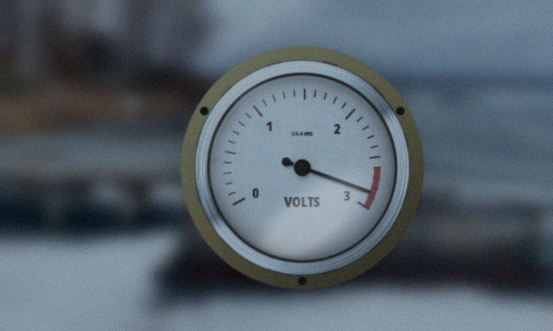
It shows 2.85
